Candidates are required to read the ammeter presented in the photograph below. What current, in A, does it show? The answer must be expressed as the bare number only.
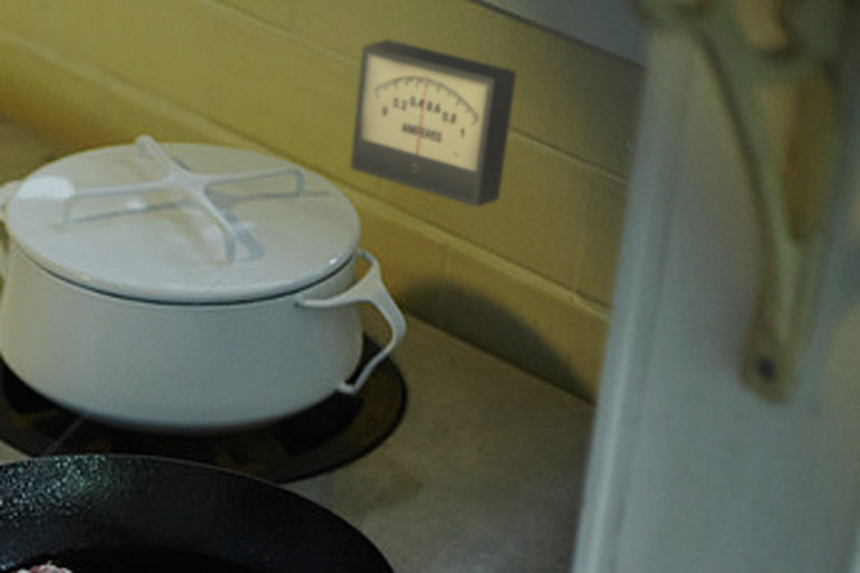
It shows 0.5
